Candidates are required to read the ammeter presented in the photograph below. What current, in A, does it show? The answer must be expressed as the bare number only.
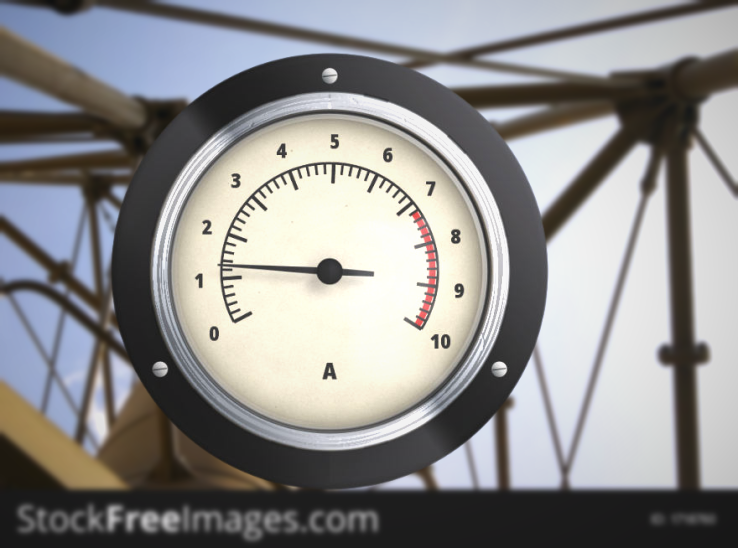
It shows 1.3
